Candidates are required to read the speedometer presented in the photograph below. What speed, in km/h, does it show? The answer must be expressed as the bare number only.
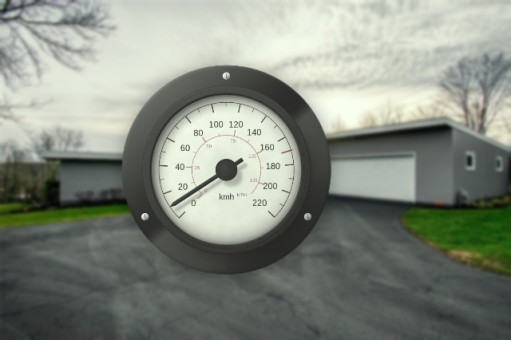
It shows 10
